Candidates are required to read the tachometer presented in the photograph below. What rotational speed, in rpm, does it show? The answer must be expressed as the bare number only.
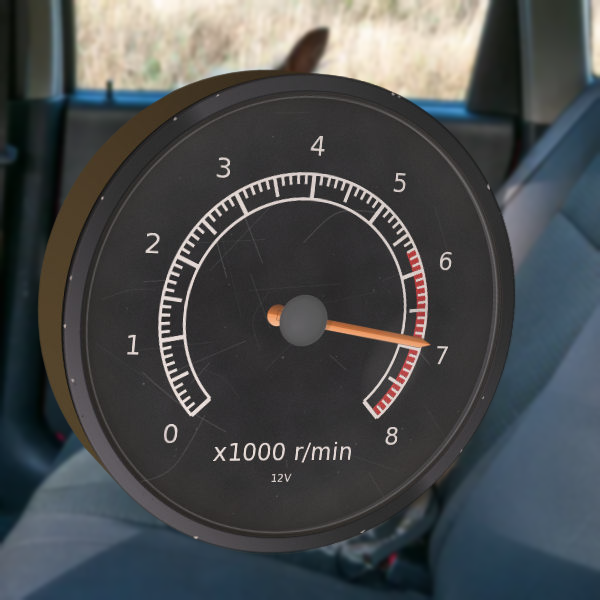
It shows 6900
